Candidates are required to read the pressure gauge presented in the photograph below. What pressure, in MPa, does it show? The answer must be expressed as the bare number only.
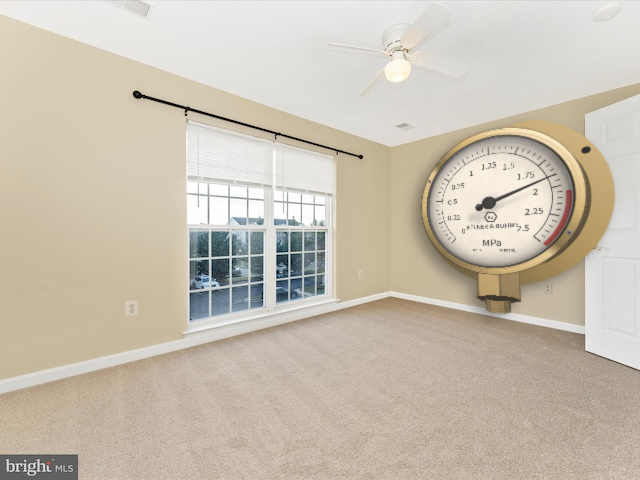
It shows 1.9
